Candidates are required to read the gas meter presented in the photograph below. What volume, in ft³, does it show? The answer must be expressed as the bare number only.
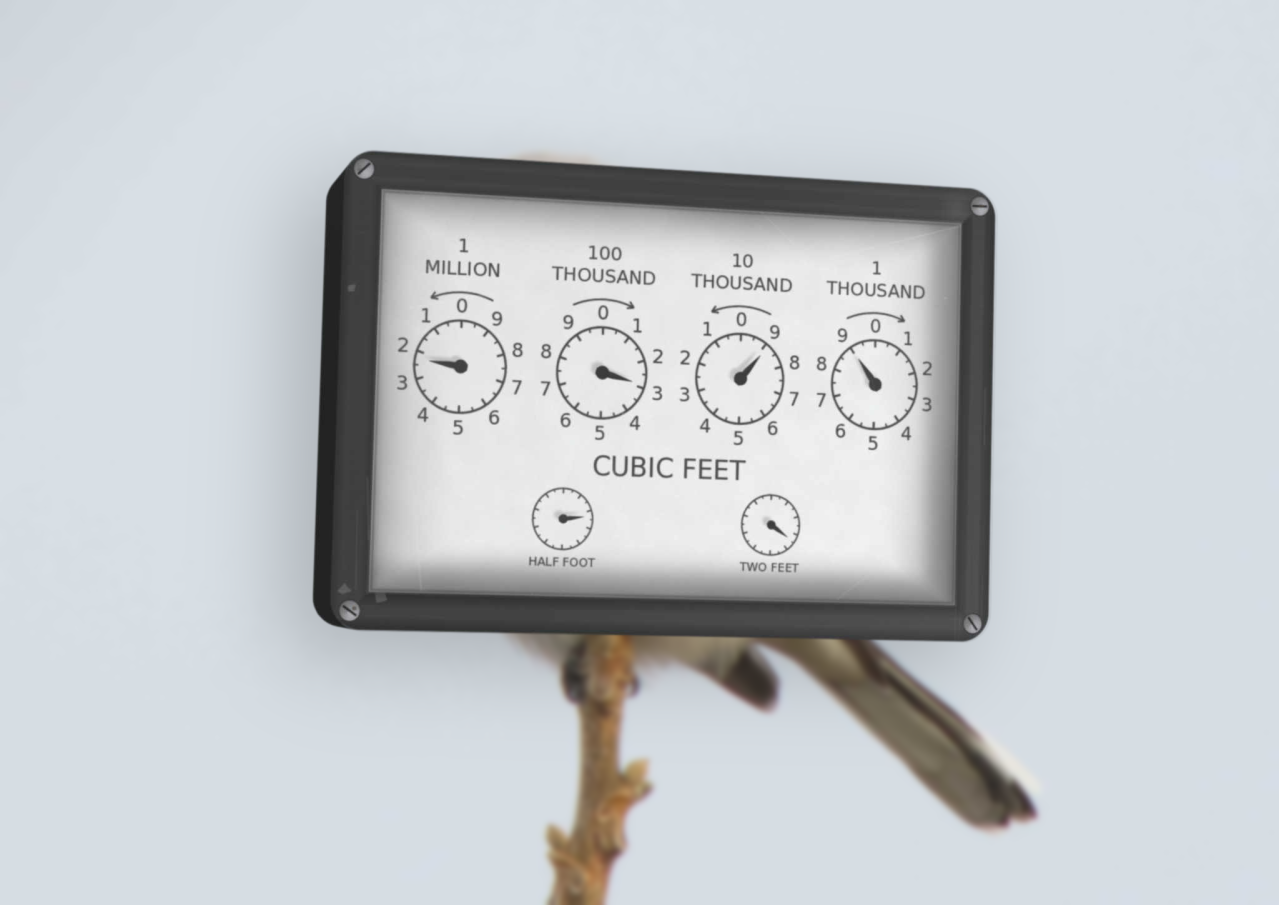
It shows 228900
